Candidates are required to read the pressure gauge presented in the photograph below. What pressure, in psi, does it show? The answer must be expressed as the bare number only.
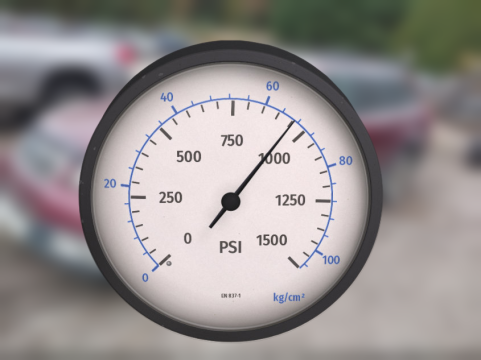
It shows 950
